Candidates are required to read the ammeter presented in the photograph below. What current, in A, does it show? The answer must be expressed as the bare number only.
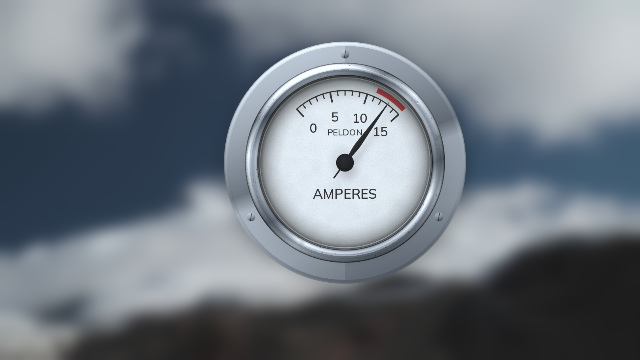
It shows 13
